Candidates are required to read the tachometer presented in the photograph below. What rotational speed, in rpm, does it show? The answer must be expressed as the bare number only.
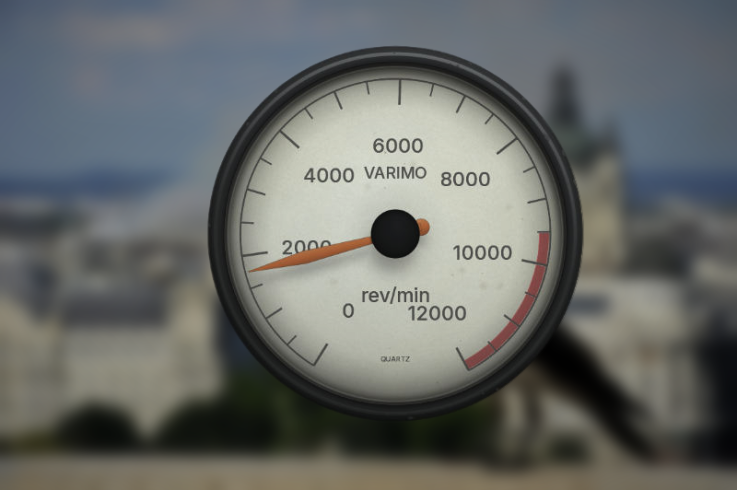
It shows 1750
